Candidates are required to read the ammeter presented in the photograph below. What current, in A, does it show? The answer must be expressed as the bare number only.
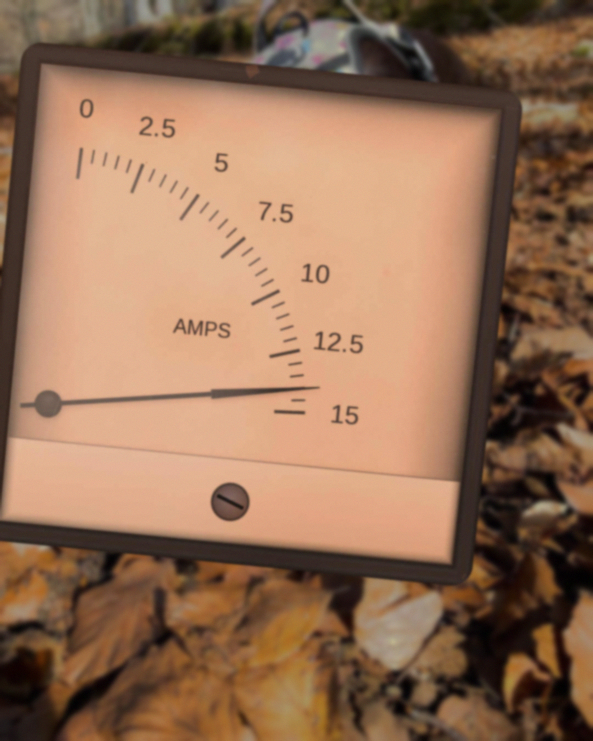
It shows 14
